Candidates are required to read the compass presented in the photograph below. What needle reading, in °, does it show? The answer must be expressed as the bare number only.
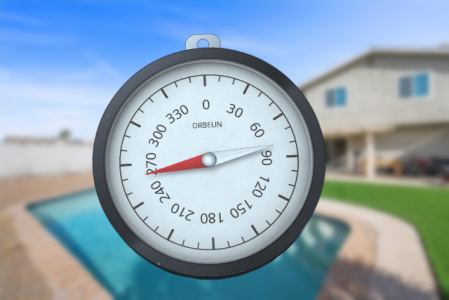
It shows 260
